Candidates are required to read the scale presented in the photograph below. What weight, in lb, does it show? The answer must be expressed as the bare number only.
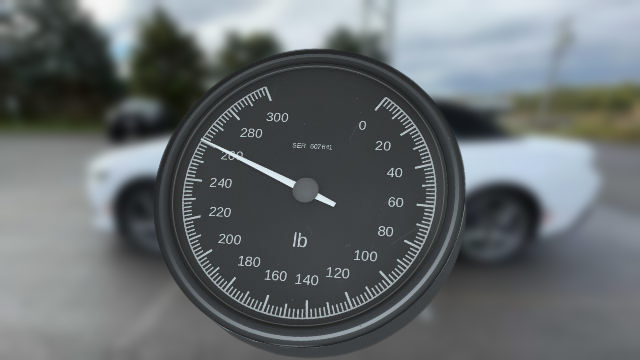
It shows 260
